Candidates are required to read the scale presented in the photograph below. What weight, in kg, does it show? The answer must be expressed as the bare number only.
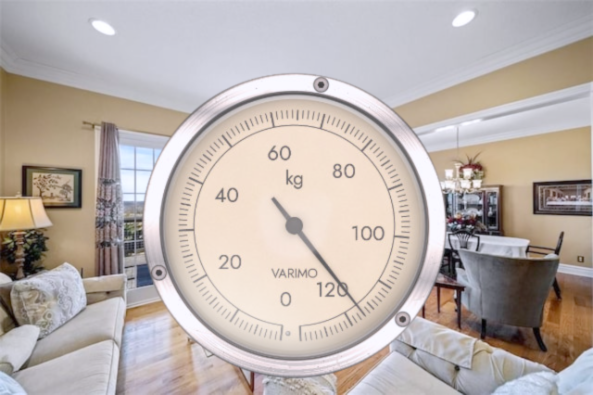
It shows 117
